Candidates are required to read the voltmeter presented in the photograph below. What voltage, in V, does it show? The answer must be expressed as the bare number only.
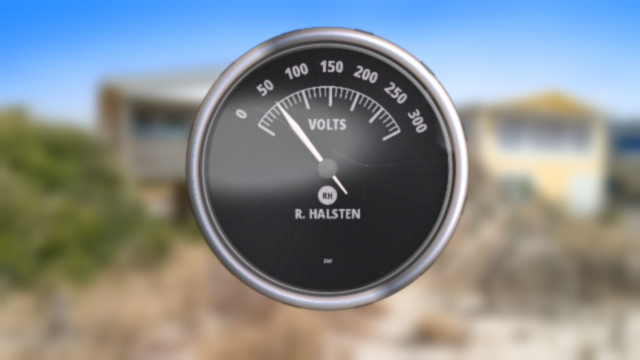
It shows 50
